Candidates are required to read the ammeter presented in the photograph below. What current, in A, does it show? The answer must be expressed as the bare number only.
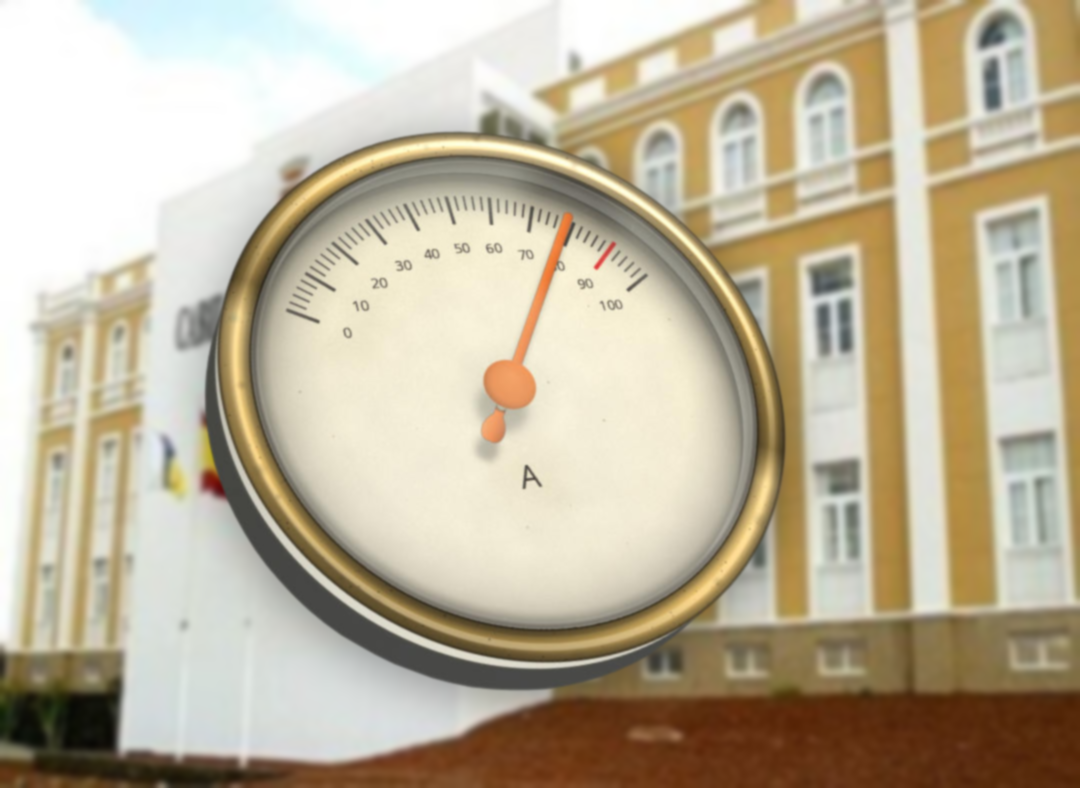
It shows 78
